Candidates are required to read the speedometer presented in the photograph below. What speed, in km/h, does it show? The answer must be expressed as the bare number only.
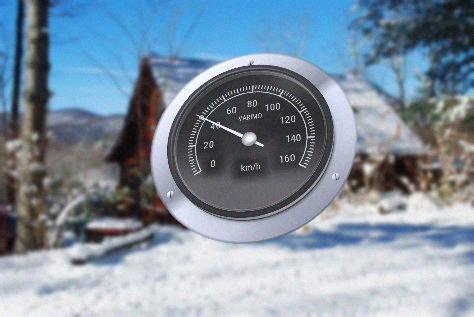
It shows 40
